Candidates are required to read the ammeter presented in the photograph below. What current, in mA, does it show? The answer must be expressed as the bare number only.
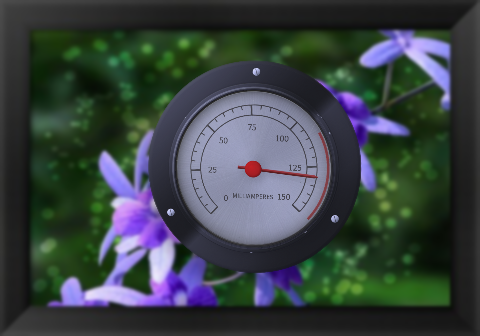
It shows 130
